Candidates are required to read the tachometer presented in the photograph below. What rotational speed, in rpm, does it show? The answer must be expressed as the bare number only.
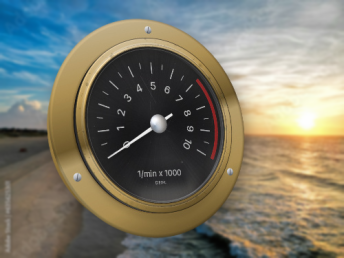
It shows 0
